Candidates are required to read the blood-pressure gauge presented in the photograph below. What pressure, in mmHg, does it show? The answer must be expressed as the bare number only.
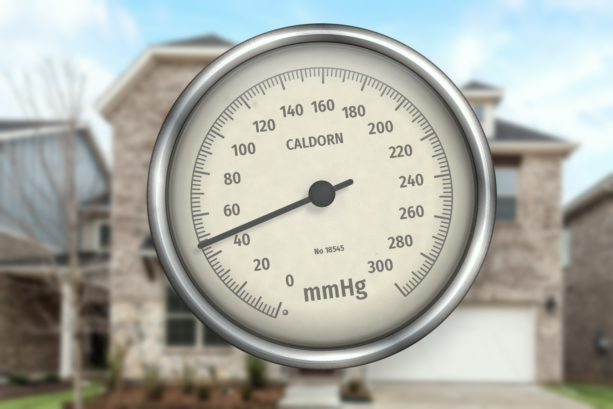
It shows 46
